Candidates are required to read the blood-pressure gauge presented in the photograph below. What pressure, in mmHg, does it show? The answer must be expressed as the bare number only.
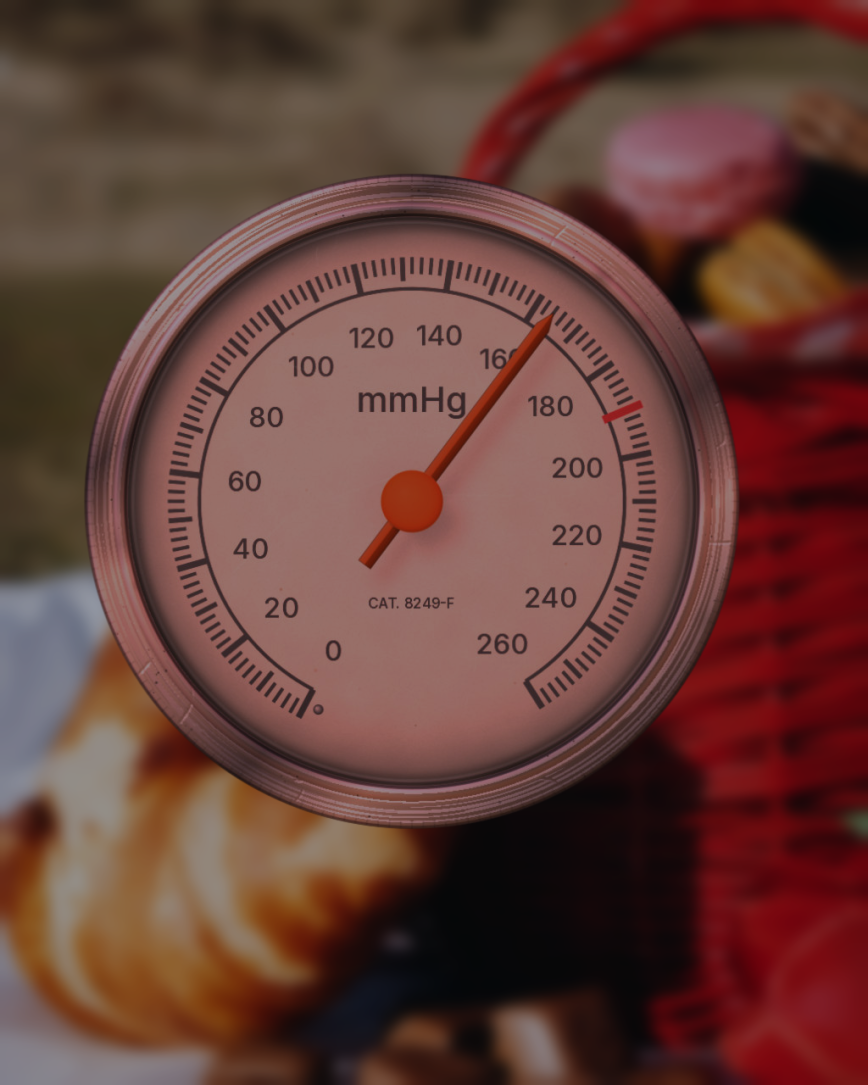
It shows 164
